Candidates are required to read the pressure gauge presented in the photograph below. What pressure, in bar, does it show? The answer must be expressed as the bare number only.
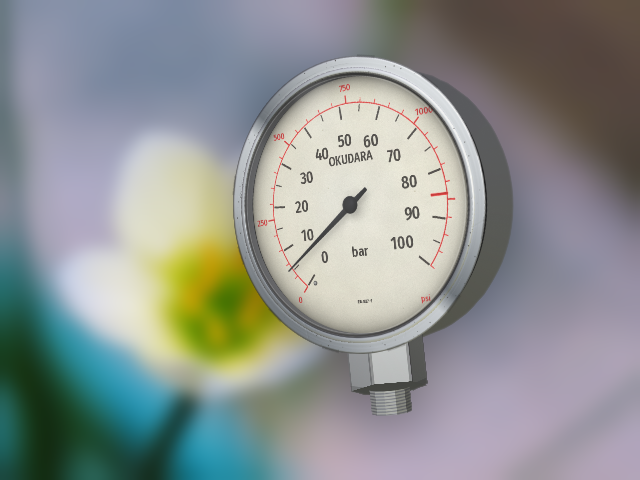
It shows 5
